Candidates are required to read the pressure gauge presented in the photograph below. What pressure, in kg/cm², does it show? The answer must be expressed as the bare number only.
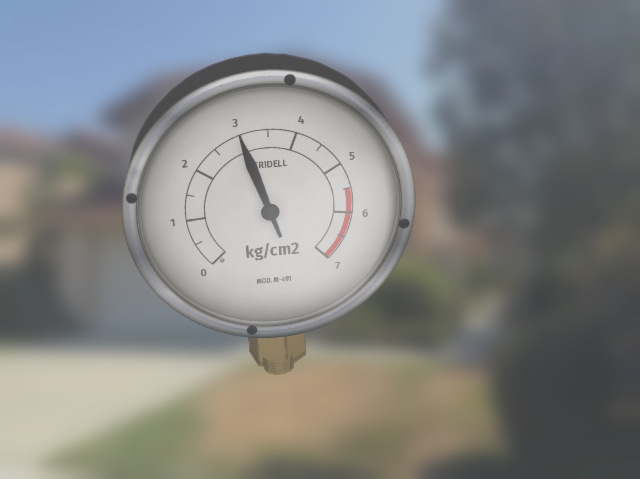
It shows 3
